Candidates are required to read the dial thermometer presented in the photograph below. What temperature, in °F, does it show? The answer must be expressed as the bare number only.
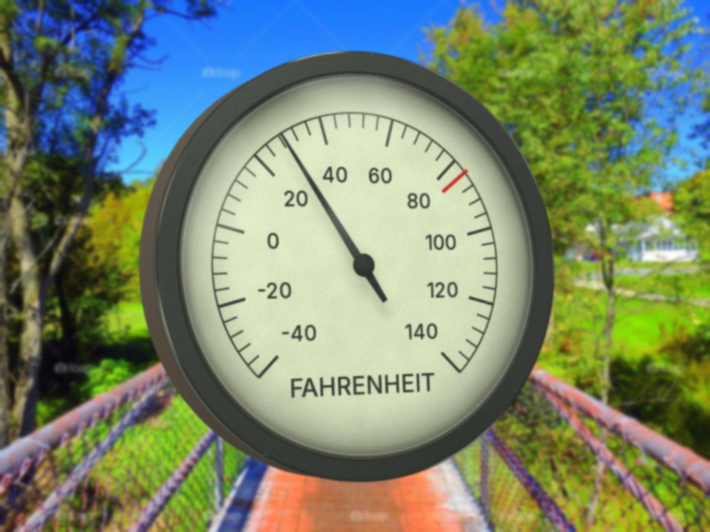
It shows 28
